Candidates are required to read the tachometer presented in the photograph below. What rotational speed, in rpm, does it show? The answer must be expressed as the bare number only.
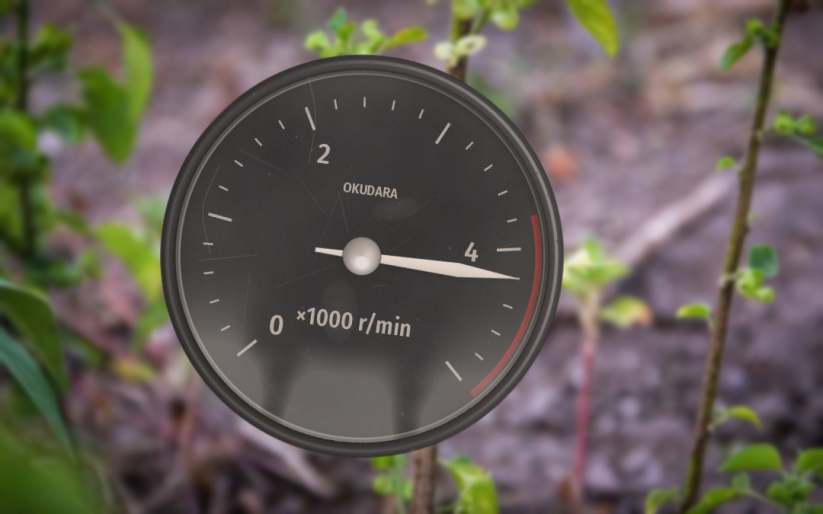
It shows 4200
